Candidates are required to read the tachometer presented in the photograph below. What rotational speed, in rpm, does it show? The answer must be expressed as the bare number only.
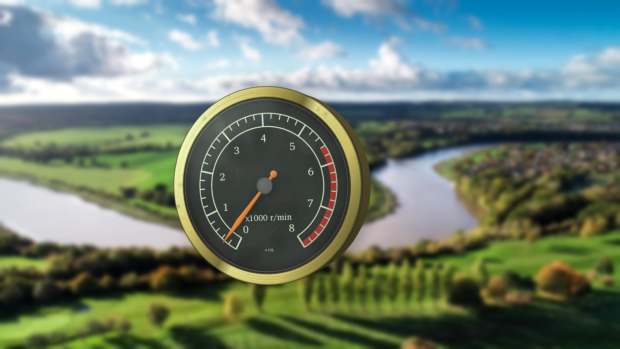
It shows 300
